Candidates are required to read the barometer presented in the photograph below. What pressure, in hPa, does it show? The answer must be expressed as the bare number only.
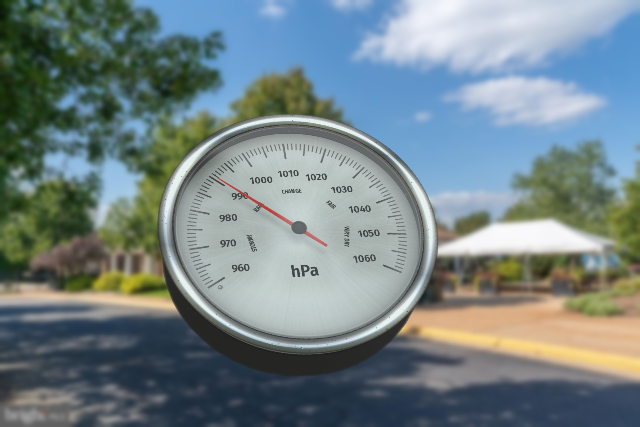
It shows 990
